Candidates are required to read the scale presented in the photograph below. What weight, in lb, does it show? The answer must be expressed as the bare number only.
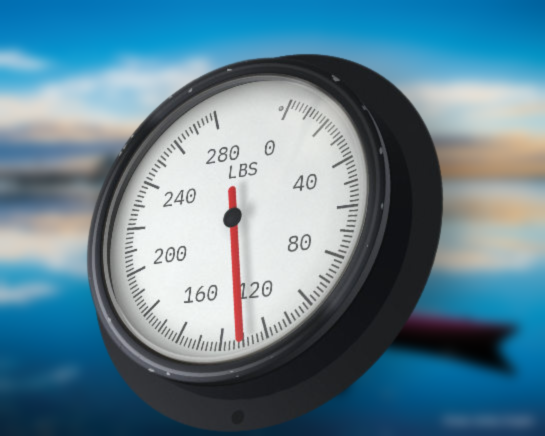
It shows 130
